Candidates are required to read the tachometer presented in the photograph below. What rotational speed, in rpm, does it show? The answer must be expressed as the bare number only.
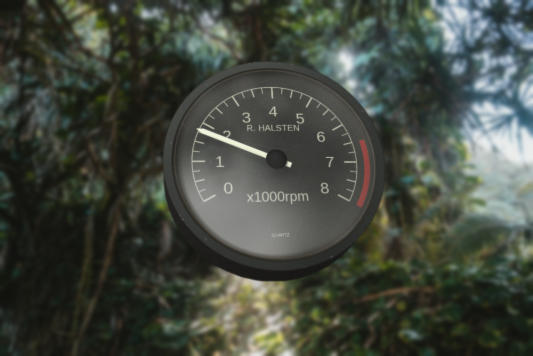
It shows 1750
